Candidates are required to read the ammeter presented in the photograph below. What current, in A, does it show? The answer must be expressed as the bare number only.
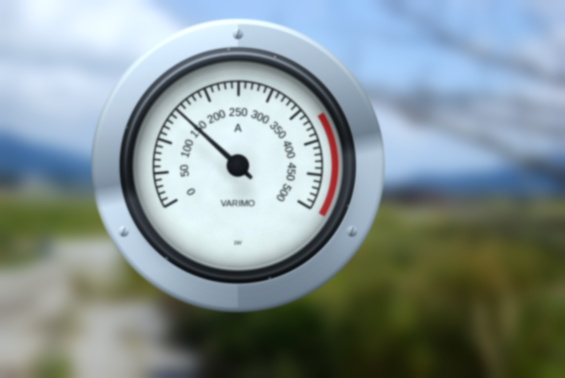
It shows 150
